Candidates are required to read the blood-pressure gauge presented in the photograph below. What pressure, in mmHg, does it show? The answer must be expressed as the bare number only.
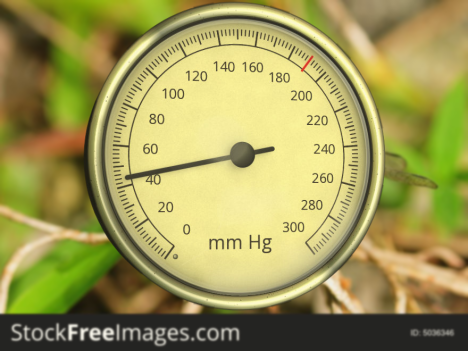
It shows 44
